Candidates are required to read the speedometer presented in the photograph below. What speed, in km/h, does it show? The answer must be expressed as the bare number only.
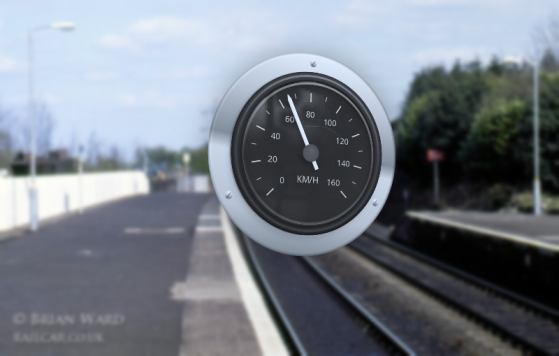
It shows 65
